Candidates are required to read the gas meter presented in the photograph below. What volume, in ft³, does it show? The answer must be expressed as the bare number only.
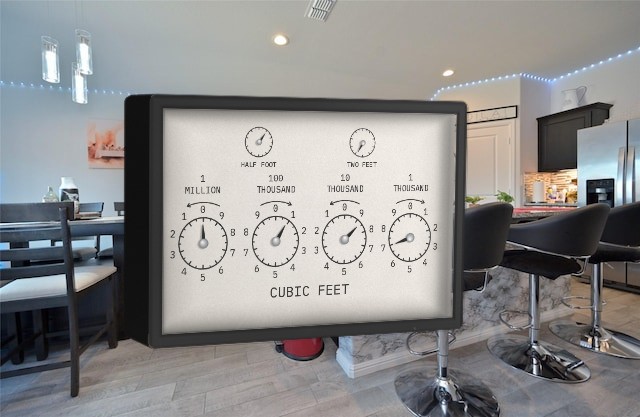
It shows 8700
